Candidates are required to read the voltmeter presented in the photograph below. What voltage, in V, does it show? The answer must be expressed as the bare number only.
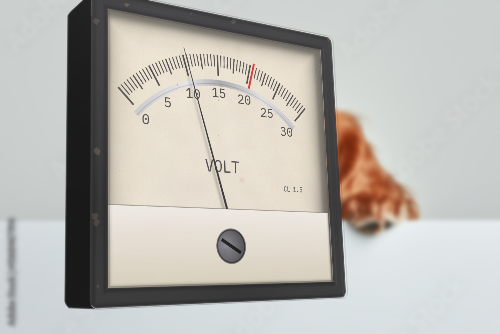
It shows 10
